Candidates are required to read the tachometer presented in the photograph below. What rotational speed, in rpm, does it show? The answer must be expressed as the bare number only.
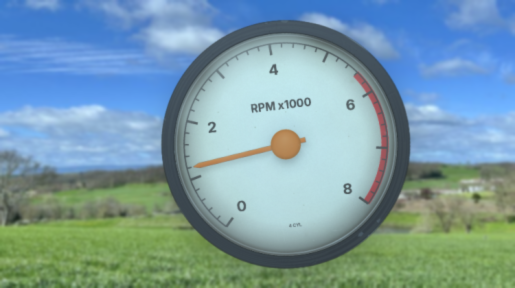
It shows 1200
